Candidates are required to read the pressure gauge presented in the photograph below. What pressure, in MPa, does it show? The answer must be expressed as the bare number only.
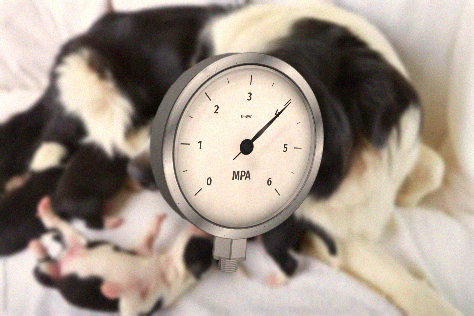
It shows 4
